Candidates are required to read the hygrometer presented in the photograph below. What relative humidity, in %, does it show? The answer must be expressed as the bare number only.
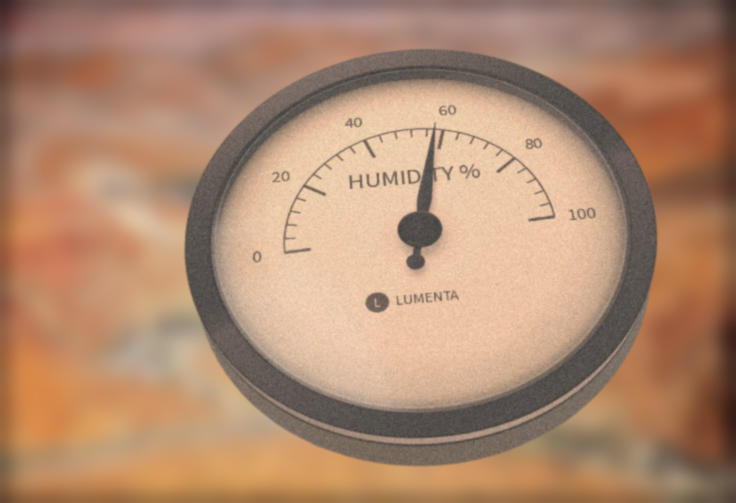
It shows 58
